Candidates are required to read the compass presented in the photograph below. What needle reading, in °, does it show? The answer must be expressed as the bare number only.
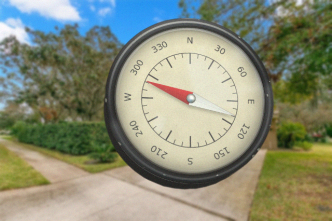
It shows 290
